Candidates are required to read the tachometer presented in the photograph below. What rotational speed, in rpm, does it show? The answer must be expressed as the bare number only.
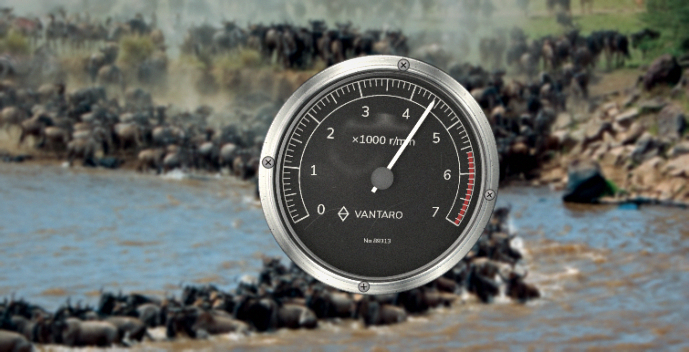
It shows 4400
